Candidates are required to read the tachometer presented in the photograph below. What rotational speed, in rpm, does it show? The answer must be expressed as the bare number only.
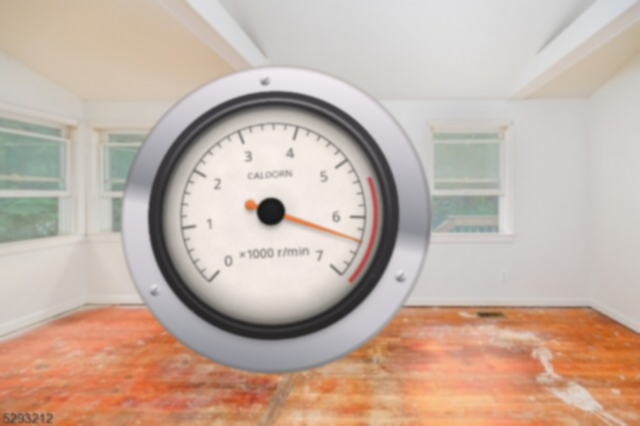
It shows 6400
